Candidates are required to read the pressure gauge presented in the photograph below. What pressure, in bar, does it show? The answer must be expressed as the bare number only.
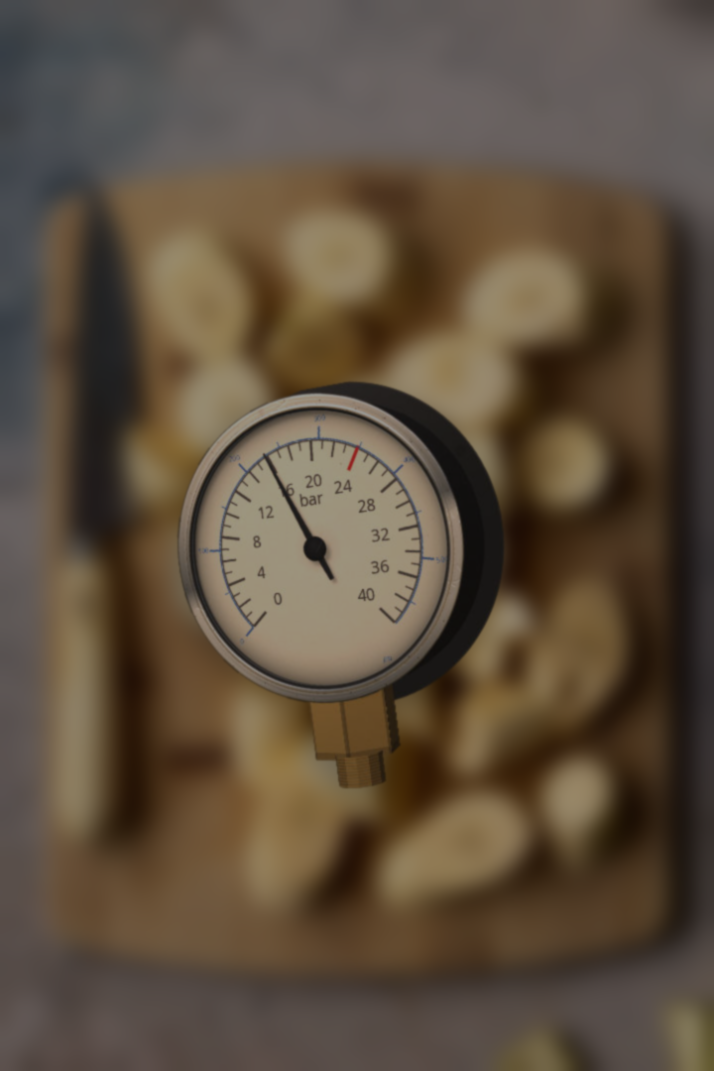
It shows 16
